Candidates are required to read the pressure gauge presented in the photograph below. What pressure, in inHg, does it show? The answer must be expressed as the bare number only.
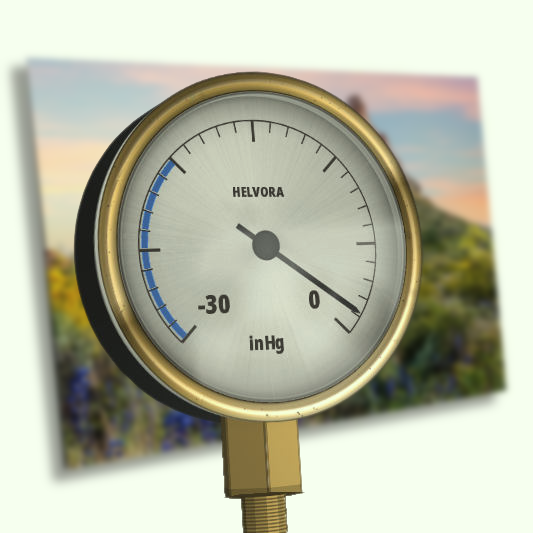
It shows -1
